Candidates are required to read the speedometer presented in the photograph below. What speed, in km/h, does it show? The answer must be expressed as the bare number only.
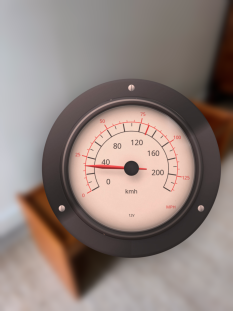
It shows 30
